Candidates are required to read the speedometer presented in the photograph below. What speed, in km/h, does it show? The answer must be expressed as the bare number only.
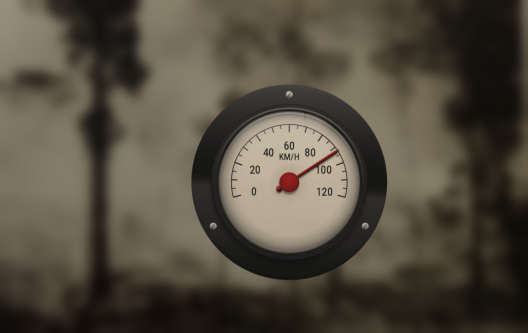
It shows 92.5
